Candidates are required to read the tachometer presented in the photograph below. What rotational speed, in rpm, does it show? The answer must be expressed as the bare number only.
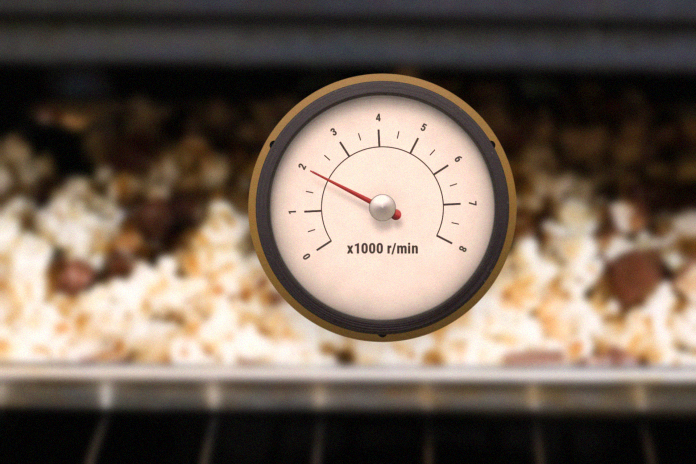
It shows 2000
